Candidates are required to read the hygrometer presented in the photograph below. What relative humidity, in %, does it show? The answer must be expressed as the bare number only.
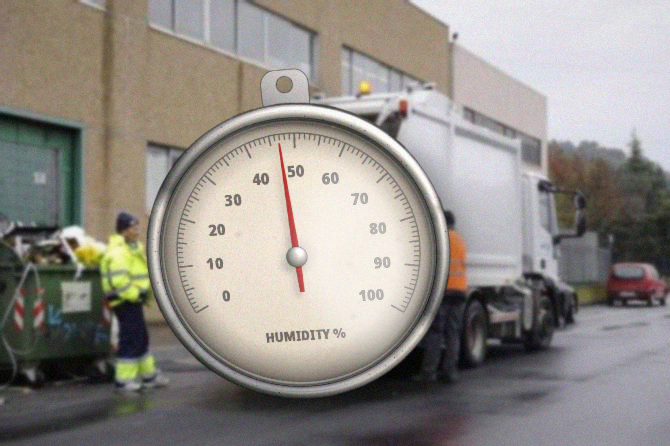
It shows 47
